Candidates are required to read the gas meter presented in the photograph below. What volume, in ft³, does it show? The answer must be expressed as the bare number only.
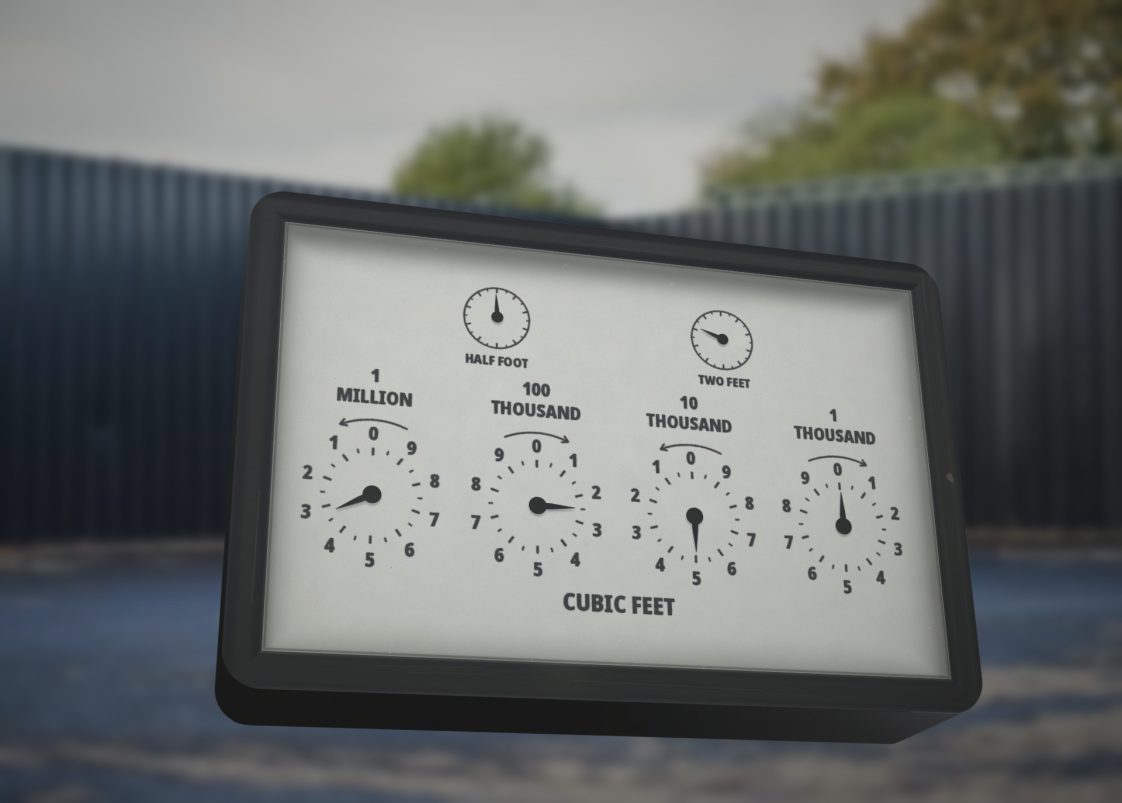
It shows 325000
